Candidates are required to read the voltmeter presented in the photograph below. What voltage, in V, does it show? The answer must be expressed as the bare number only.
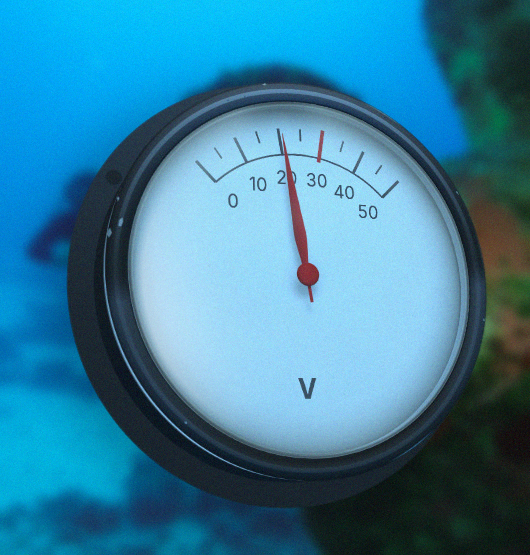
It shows 20
